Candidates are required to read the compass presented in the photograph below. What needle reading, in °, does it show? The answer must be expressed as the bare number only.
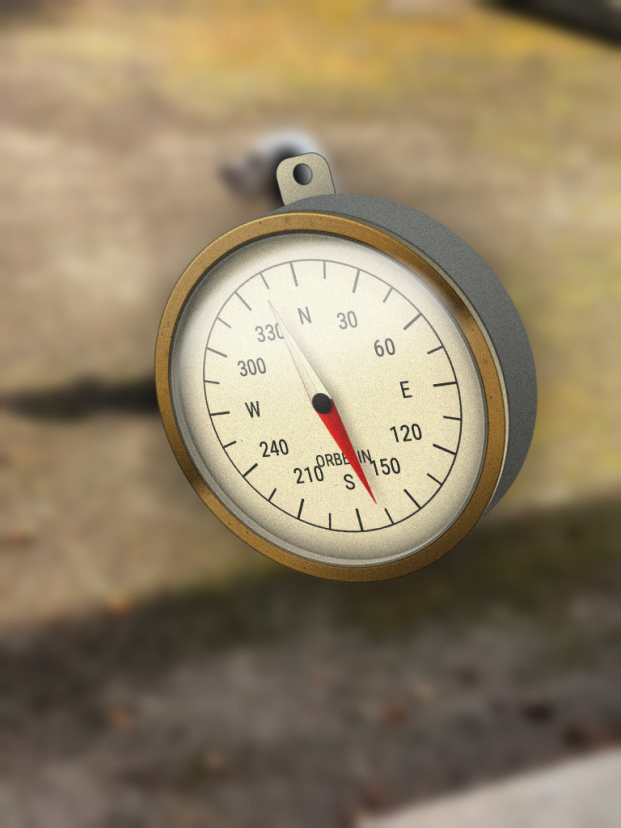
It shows 165
